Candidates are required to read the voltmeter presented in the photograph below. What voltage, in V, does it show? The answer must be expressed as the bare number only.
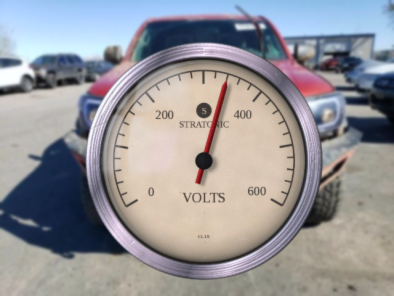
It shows 340
